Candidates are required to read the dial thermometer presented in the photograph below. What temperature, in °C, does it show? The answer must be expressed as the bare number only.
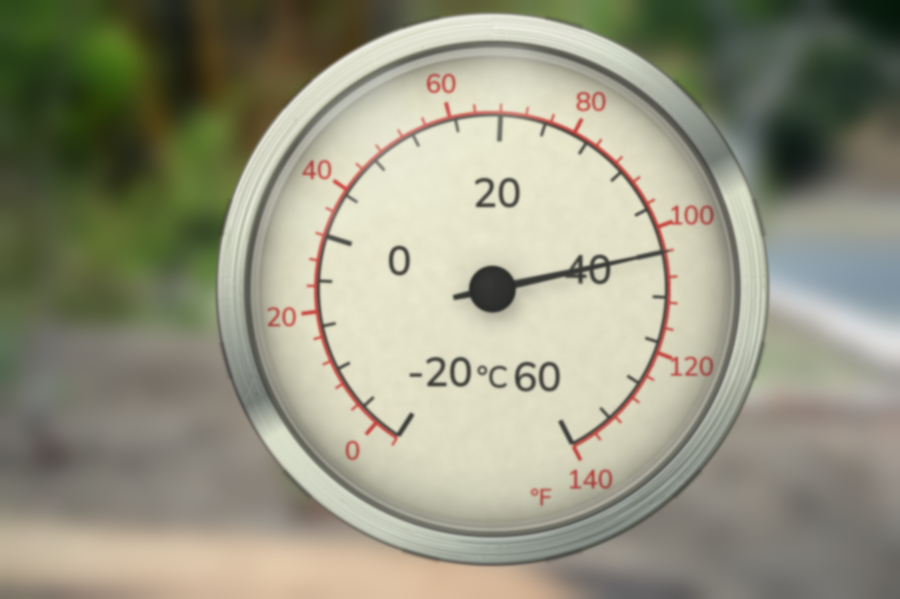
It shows 40
